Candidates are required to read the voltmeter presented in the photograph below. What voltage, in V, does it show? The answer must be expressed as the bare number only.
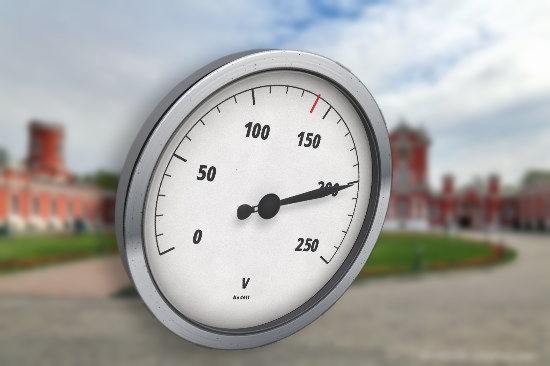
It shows 200
